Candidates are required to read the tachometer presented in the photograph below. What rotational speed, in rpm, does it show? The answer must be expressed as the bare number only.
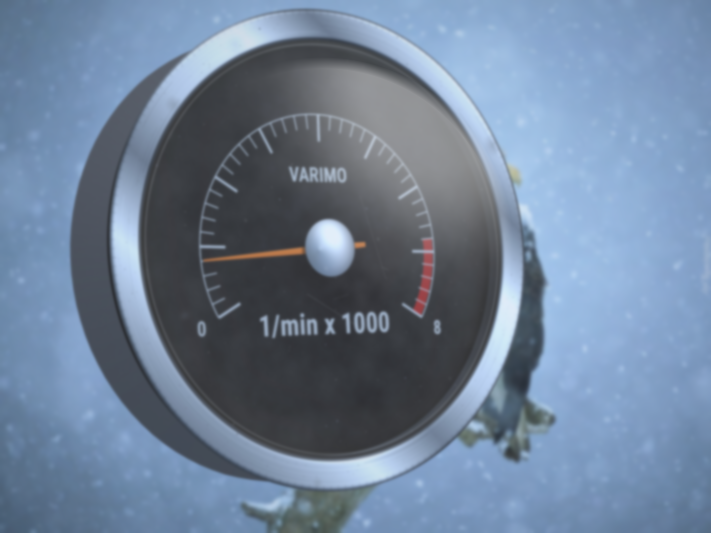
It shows 800
